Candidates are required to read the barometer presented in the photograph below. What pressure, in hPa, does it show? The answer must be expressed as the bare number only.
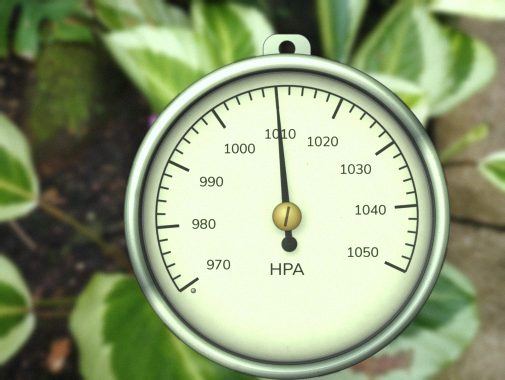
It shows 1010
